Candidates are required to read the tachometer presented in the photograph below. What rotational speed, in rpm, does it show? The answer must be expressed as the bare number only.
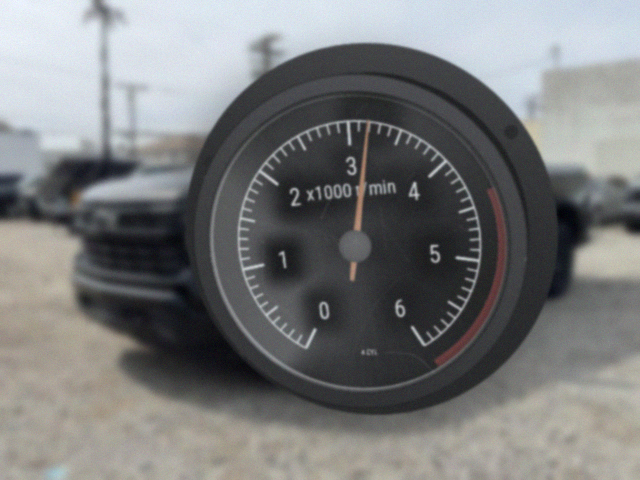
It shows 3200
